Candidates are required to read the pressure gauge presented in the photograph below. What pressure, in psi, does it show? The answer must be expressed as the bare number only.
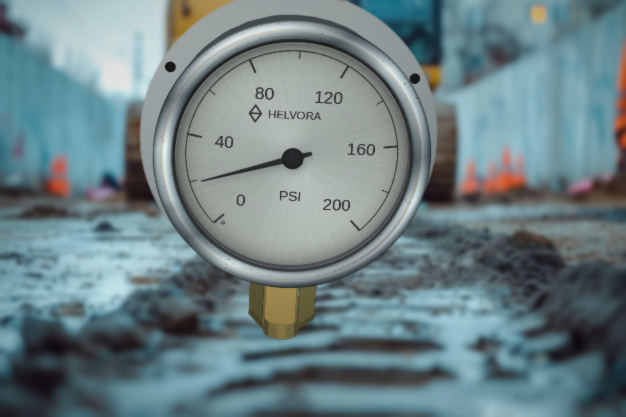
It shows 20
